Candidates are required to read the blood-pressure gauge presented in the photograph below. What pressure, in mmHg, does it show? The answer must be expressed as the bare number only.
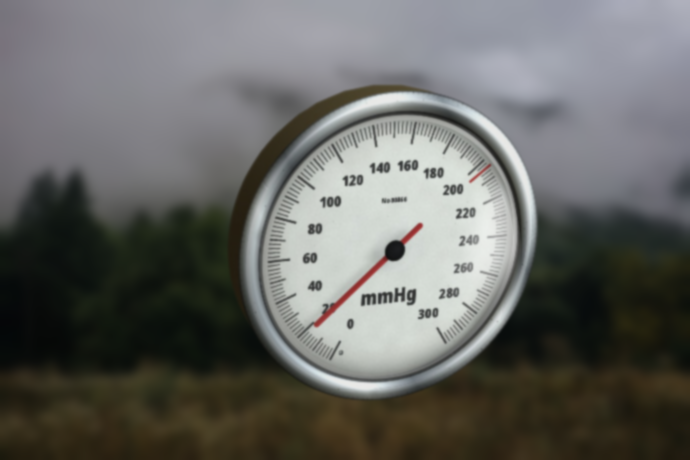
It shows 20
